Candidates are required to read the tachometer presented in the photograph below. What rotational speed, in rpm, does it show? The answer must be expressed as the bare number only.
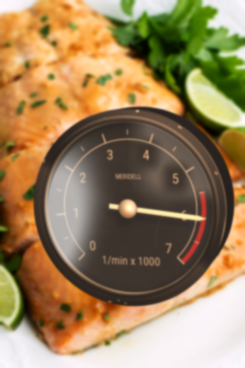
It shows 6000
